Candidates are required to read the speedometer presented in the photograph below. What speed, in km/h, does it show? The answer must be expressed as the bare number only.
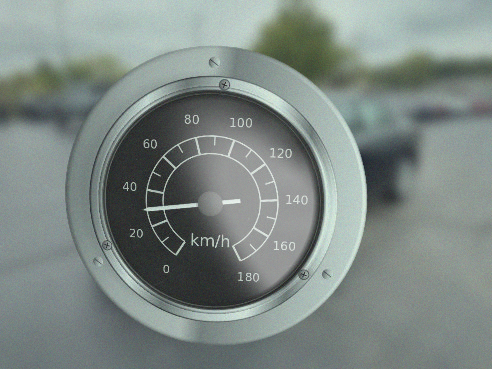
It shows 30
